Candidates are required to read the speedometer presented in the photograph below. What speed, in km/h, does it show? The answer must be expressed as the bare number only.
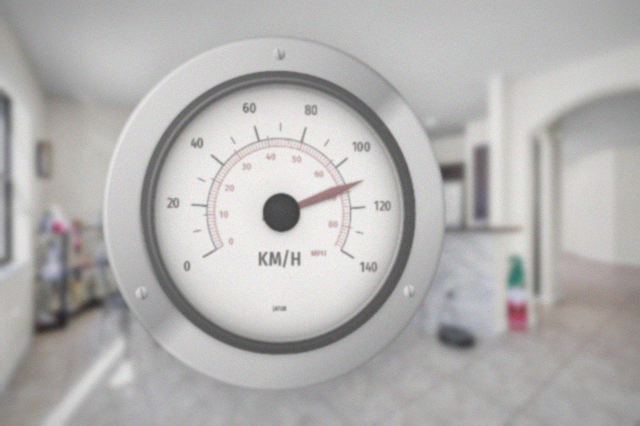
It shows 110
